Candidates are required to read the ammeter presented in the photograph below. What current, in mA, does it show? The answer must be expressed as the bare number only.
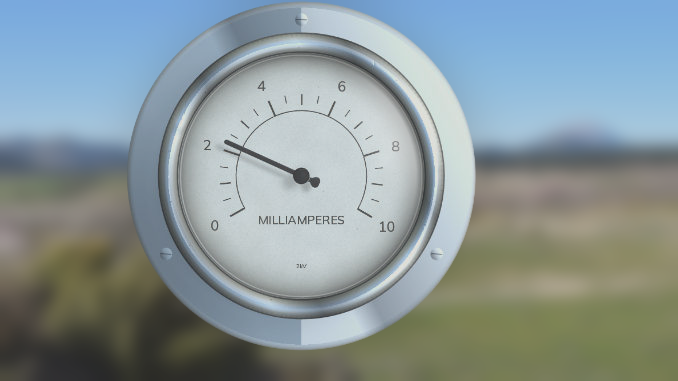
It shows 2.25
